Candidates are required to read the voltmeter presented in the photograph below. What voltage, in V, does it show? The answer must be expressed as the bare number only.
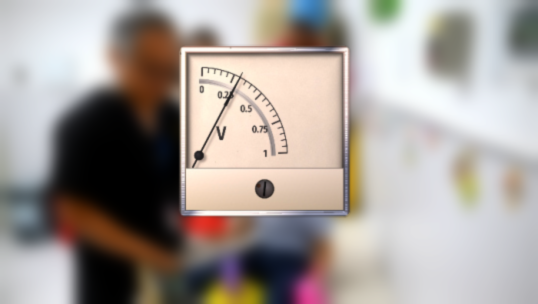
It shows 0.3
